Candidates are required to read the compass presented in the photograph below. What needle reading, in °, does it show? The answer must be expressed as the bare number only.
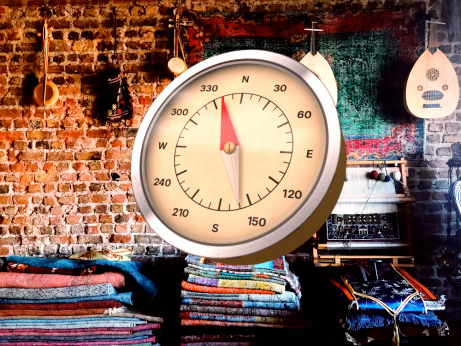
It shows 340
